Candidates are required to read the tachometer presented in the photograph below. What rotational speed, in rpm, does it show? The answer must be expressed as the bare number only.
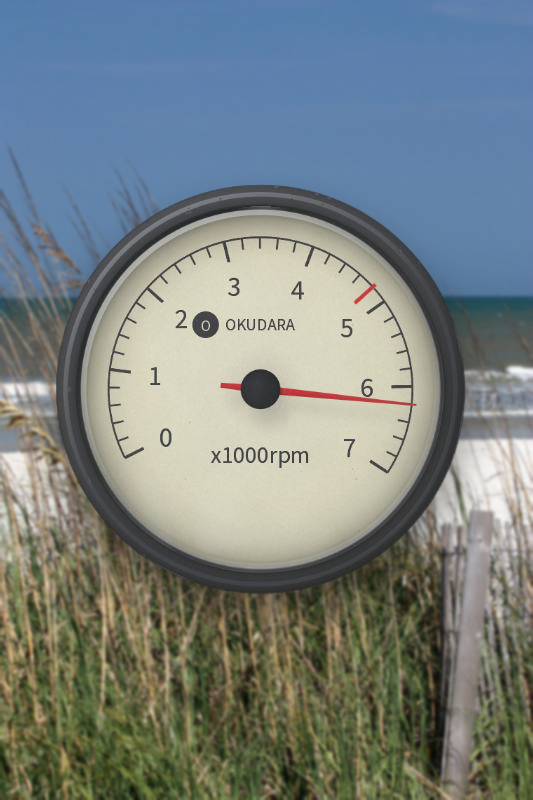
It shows 6200
